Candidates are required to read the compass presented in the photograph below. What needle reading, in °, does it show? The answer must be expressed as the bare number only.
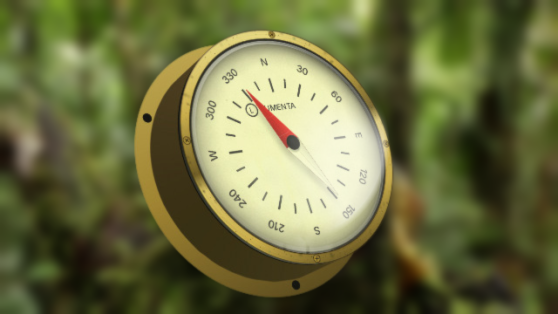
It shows 330
